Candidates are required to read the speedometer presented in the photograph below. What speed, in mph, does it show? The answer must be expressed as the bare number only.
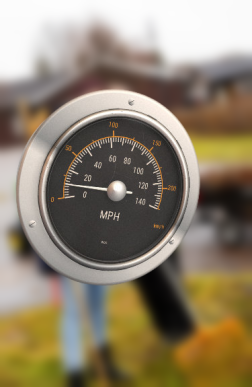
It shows 10
